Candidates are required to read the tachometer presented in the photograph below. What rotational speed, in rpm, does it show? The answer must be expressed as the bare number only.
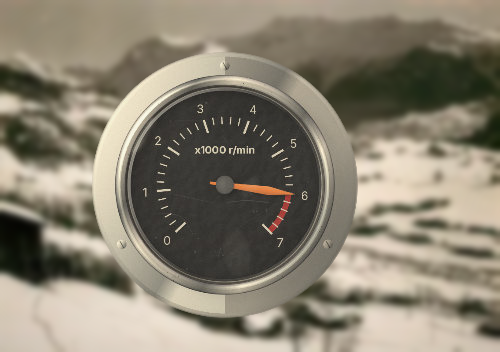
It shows 6000
